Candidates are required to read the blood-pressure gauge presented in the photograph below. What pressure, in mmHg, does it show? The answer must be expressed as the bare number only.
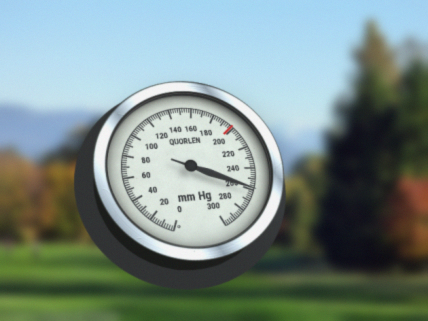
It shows 260
